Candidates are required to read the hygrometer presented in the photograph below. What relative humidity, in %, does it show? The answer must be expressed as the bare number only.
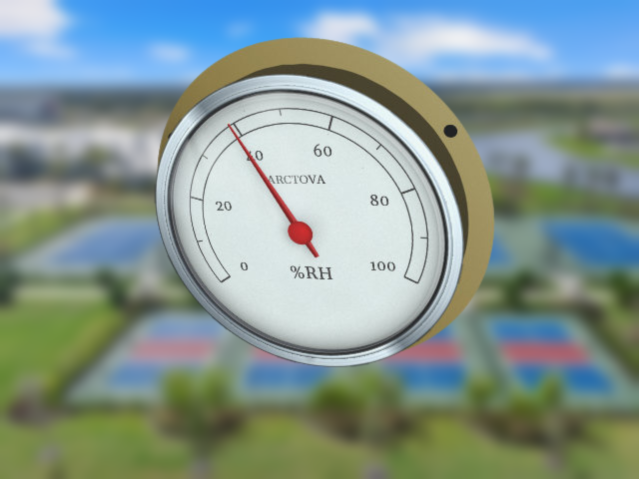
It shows 40
